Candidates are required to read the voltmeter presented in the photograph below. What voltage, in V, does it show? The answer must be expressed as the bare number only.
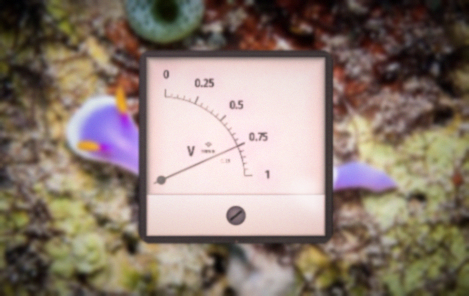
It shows 0.75
